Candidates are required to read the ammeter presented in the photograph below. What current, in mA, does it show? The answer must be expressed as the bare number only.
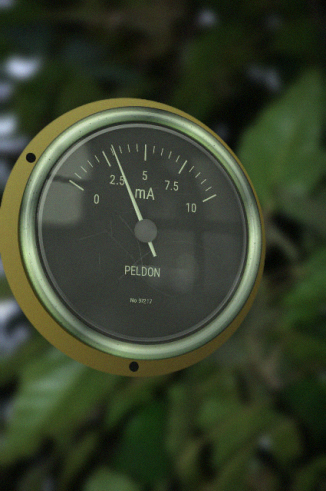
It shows 3
